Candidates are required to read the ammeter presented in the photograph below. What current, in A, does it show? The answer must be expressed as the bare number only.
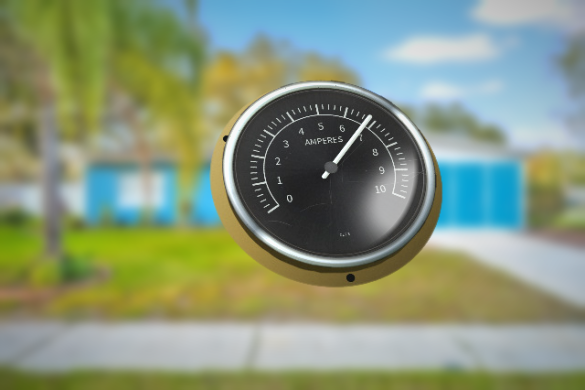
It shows 6.8
